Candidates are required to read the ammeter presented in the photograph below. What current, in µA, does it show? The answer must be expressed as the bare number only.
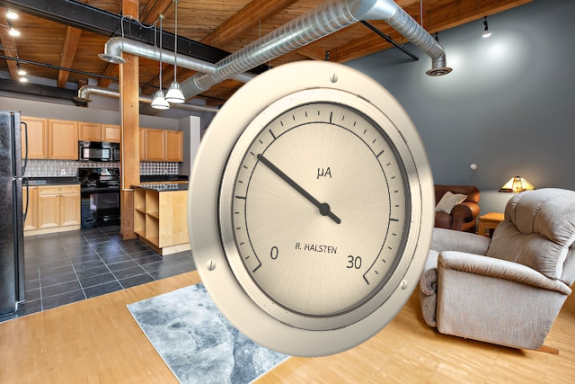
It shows 8
